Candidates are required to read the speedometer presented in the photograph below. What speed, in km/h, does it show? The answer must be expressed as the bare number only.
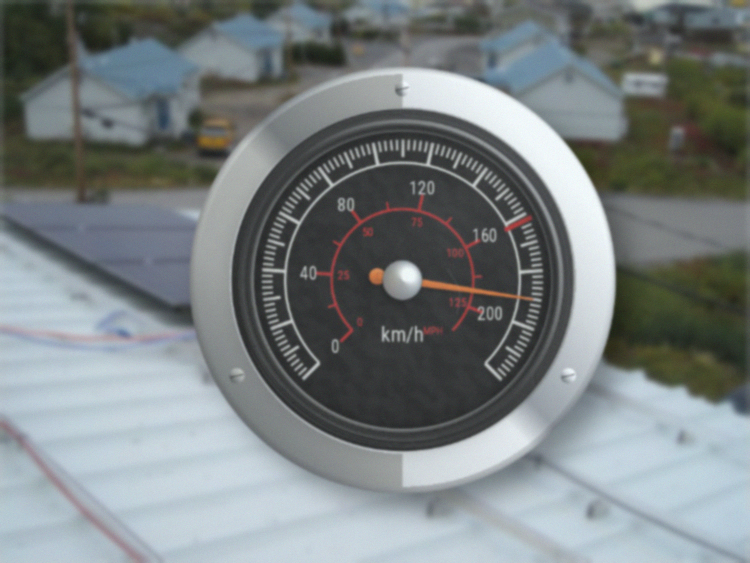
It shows 190
